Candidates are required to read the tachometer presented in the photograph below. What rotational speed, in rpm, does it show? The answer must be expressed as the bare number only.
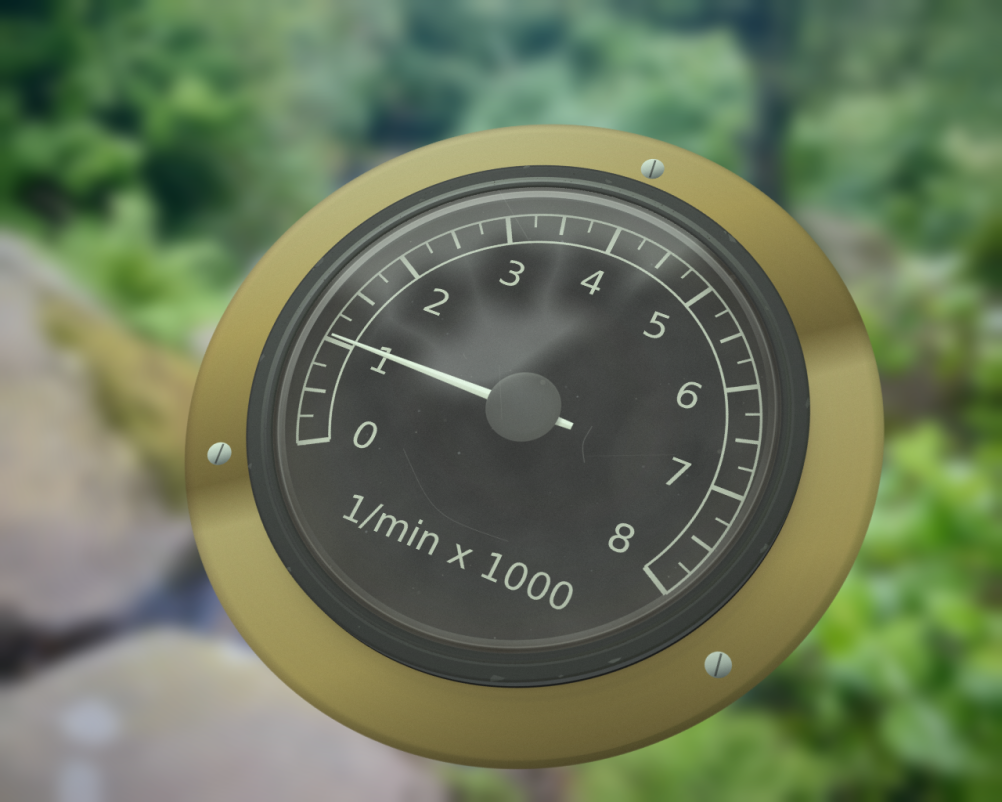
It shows 1000
